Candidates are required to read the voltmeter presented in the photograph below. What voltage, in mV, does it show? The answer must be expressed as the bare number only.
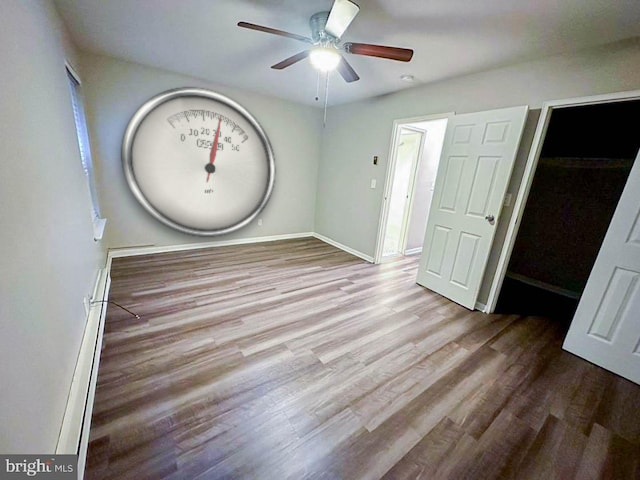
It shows 30
